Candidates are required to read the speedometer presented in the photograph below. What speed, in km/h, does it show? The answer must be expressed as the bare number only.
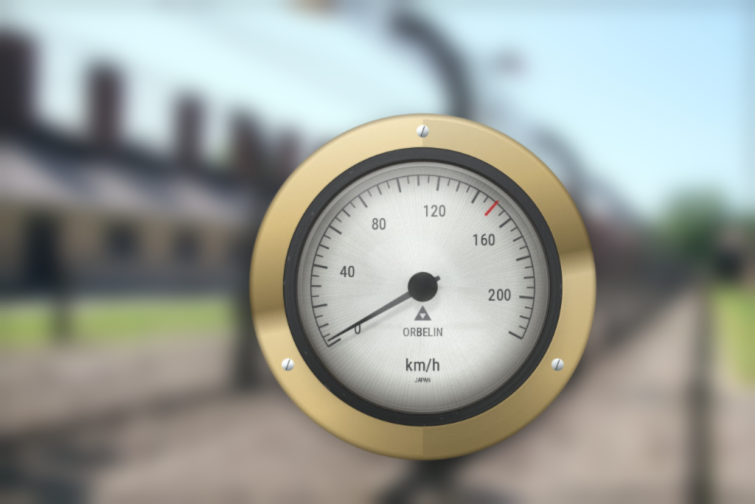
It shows 2.5
